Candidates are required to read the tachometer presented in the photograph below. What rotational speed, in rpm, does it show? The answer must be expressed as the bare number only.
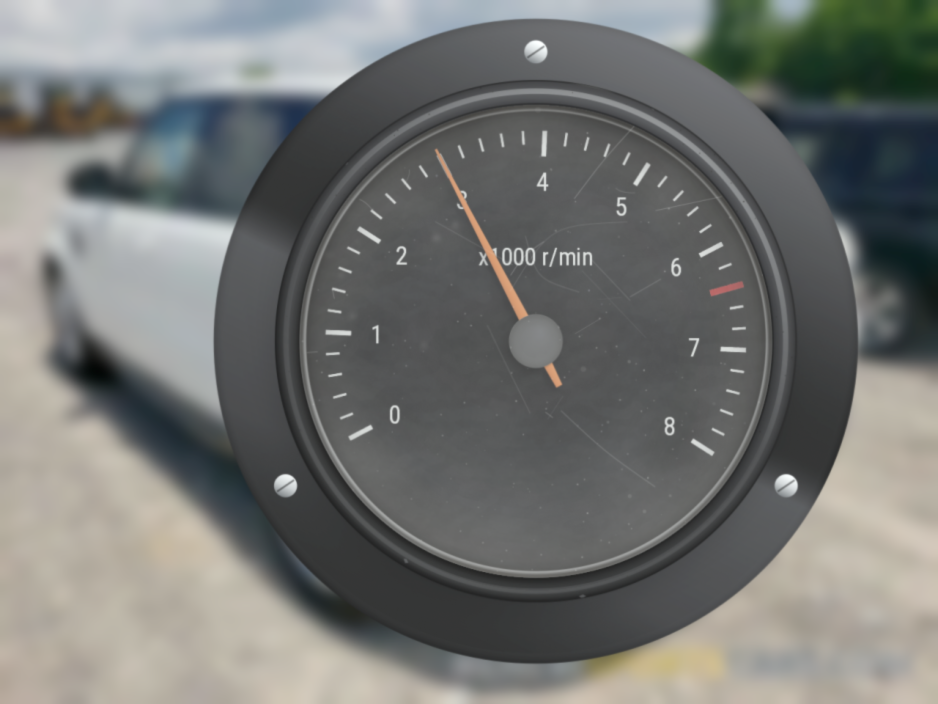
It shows 3000
